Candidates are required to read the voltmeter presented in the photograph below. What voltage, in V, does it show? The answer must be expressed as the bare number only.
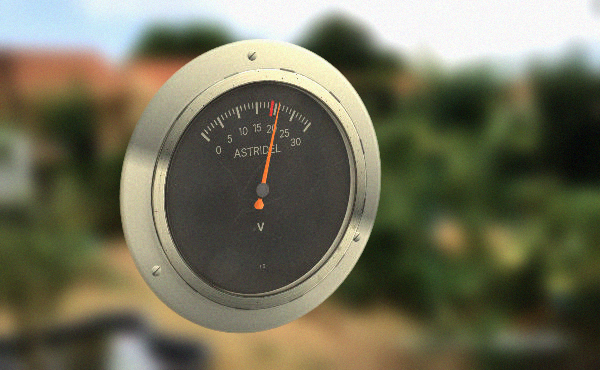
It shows 20
